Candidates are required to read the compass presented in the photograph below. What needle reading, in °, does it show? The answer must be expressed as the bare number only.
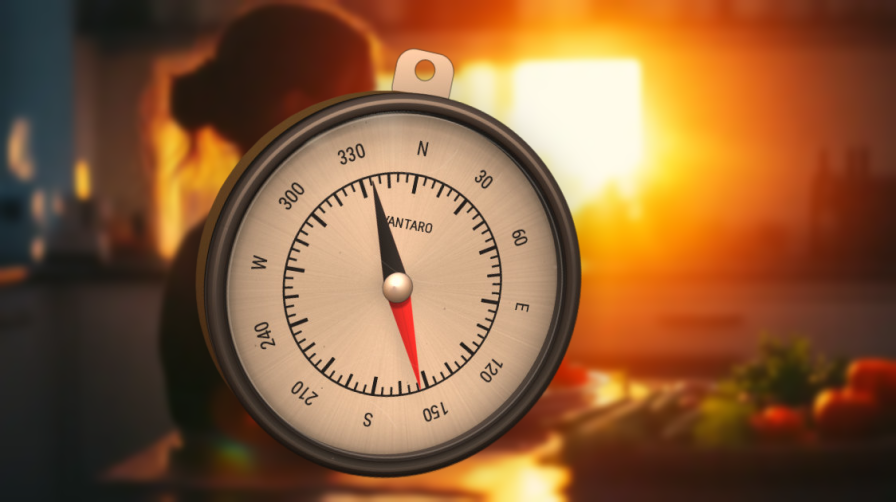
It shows 155
